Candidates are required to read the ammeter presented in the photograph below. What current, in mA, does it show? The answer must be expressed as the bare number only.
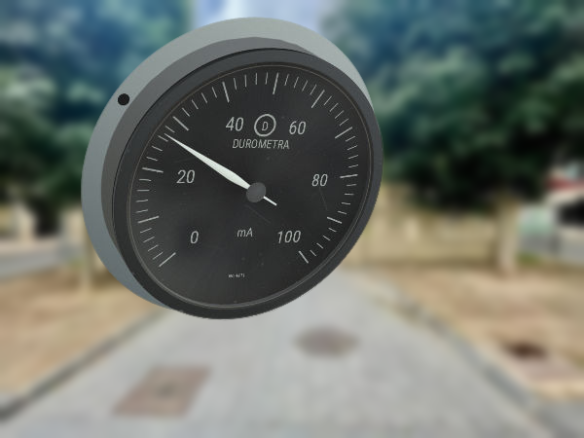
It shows 27
